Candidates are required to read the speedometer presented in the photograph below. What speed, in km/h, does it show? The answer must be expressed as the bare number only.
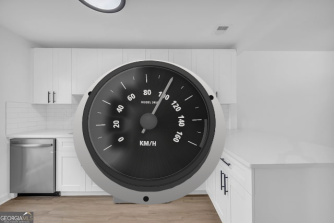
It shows 100
